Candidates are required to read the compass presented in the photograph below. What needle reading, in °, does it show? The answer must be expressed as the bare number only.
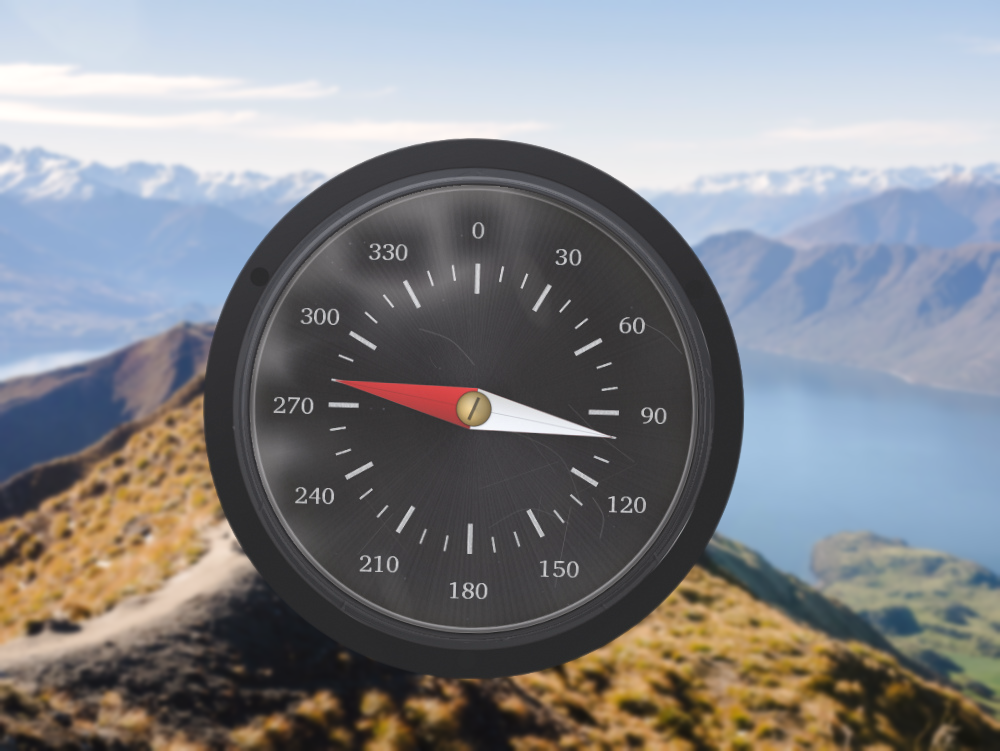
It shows 280
